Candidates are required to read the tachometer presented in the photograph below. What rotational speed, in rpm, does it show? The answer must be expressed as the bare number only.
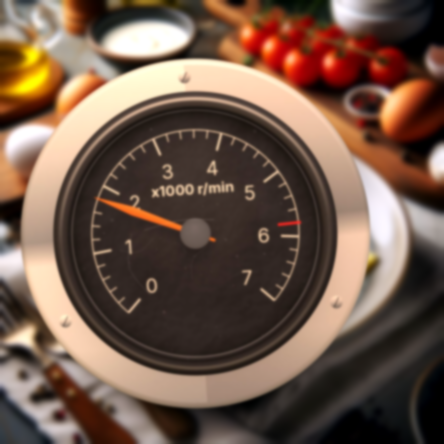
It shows 1800
